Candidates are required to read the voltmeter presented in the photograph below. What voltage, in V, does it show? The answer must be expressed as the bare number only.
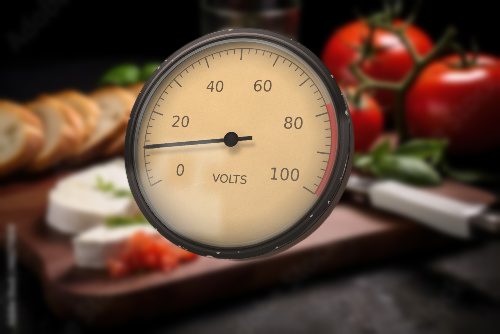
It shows 10
